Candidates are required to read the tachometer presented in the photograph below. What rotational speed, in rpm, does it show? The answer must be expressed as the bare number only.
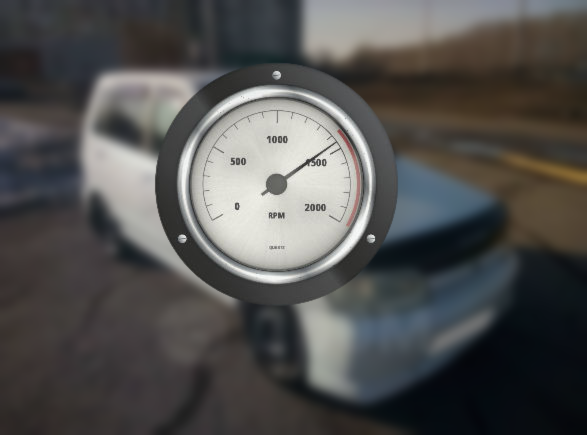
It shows 1450
